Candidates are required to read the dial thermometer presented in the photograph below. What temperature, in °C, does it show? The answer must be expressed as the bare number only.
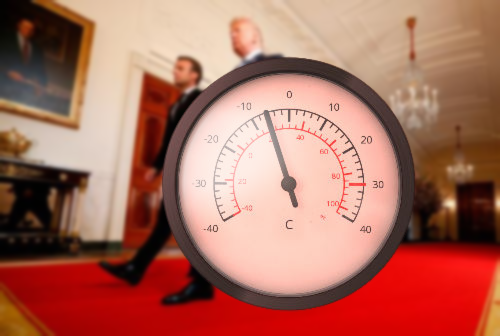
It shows -6
